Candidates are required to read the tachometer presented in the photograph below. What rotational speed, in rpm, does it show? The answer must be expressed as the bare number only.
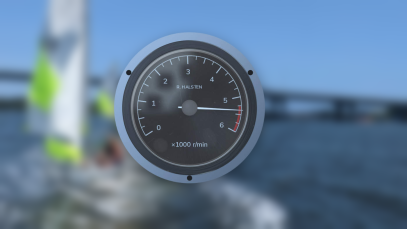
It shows 5375
